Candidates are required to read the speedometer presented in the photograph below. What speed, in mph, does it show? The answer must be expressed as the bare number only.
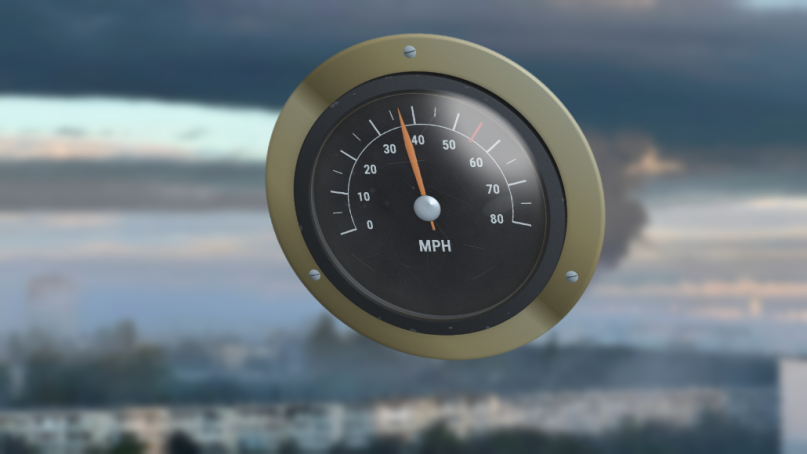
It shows 37.5
